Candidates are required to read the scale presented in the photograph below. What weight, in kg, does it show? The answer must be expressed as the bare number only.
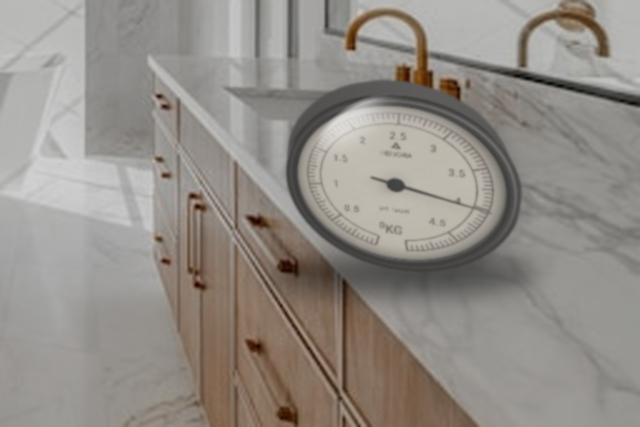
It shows 4
